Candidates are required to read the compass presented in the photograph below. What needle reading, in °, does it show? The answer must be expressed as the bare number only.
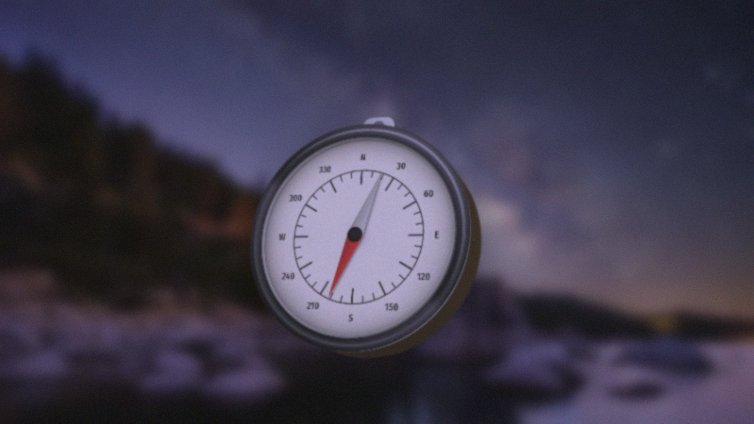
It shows 200
